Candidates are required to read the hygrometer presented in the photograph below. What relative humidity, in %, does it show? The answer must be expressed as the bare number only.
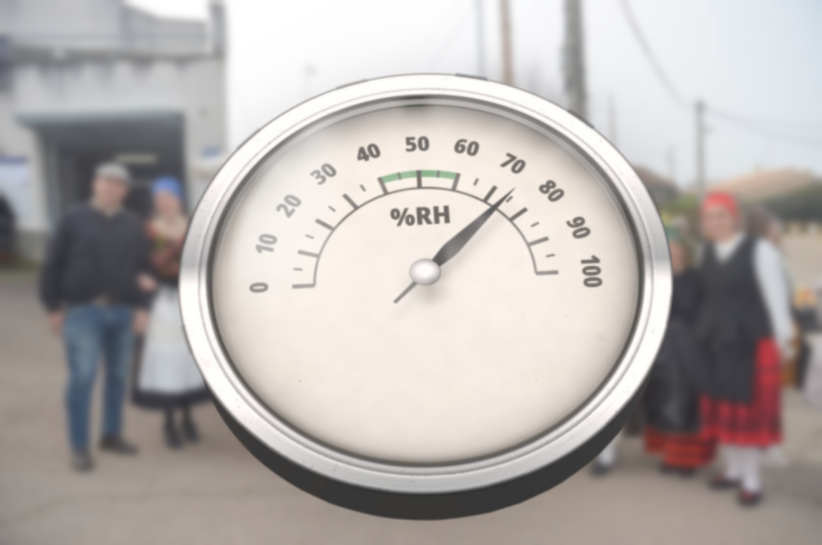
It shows 75
